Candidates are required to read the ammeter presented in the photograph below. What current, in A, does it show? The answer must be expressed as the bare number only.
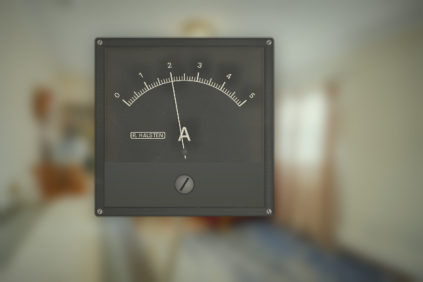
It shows 2
